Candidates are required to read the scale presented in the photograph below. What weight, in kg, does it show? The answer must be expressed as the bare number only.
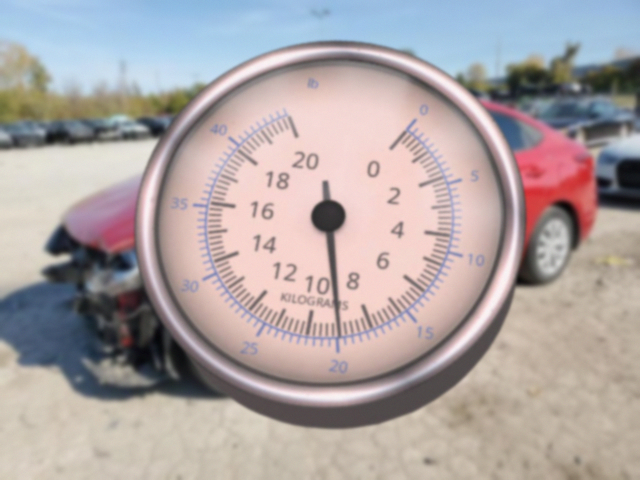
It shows 9
